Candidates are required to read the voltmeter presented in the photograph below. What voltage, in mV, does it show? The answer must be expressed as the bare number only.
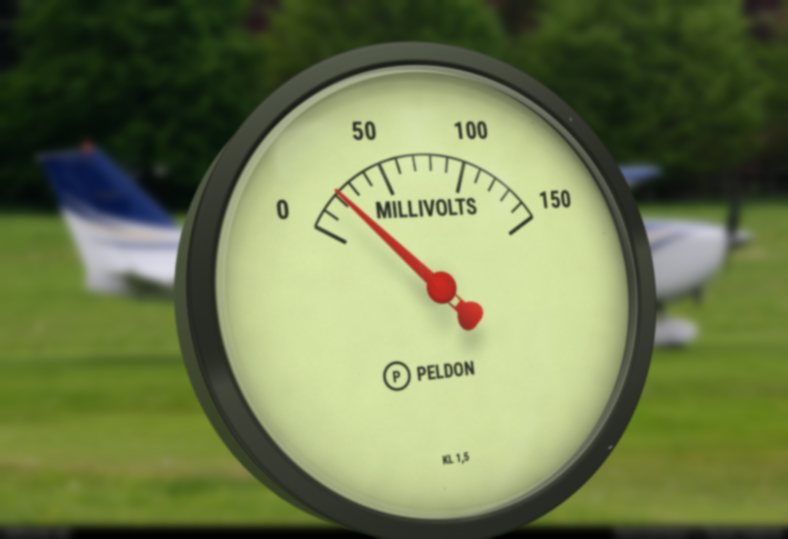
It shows 20
